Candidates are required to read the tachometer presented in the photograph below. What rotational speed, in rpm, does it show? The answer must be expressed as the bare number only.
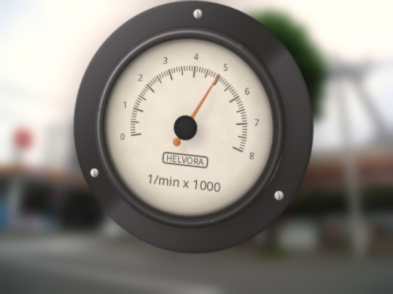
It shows 5000
